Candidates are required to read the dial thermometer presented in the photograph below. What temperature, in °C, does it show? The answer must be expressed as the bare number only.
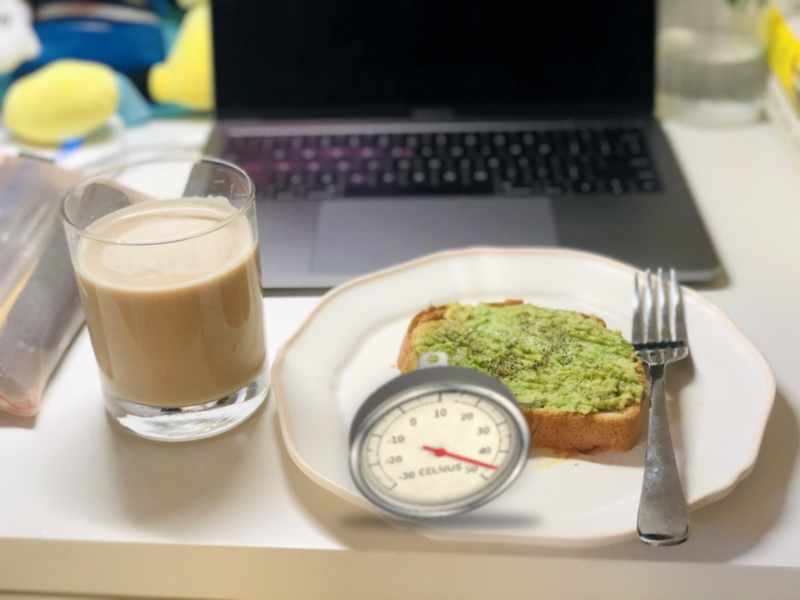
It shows 45
